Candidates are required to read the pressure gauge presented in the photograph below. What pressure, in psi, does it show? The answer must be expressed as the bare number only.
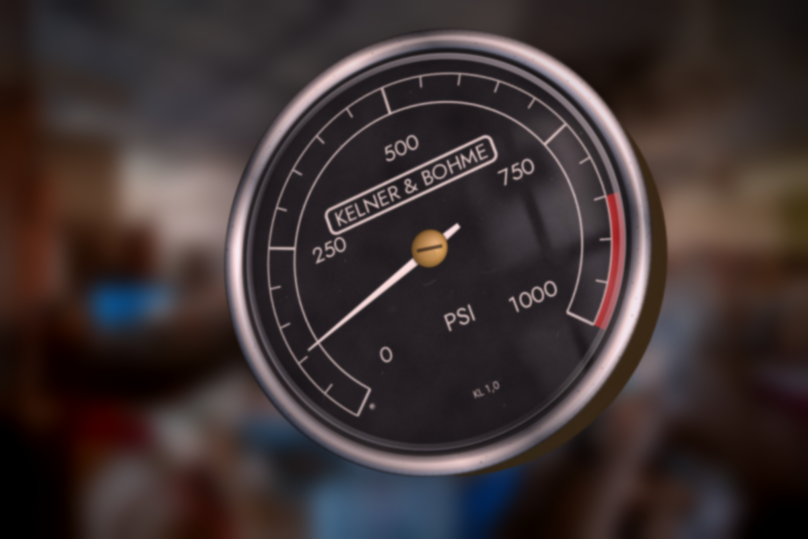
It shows 100
